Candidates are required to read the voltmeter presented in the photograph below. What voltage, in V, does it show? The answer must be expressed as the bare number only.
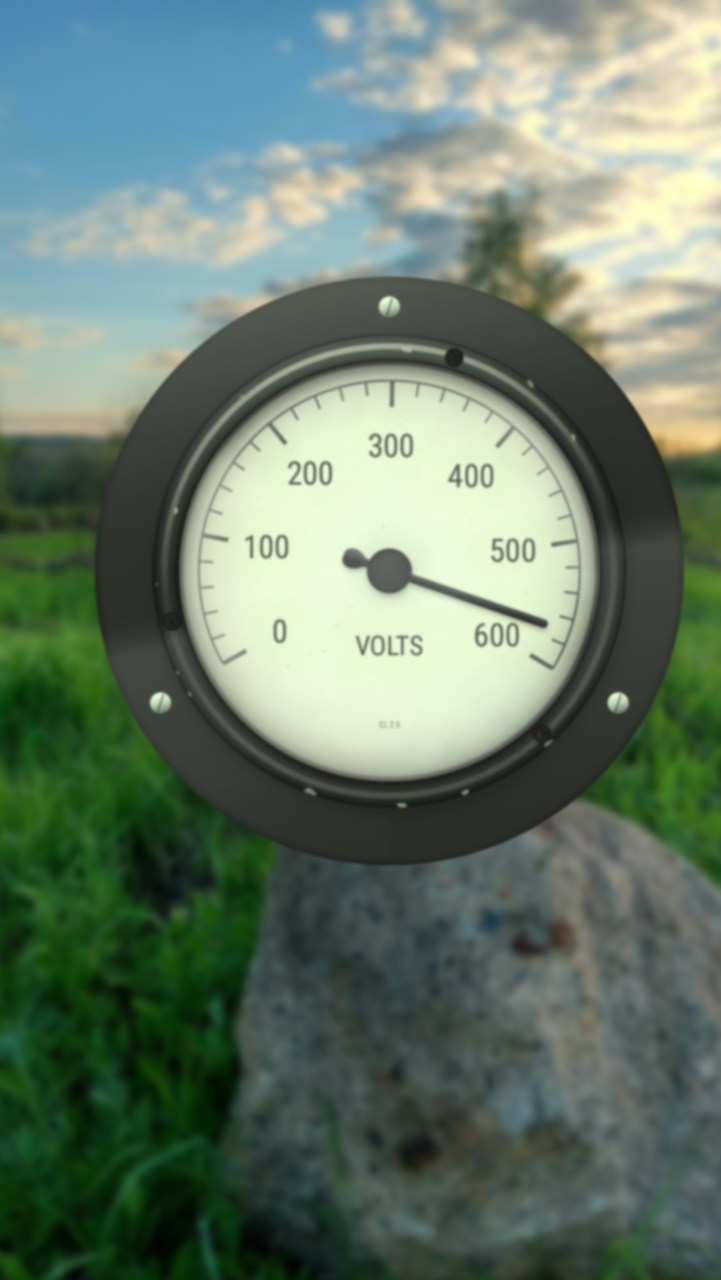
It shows 570
